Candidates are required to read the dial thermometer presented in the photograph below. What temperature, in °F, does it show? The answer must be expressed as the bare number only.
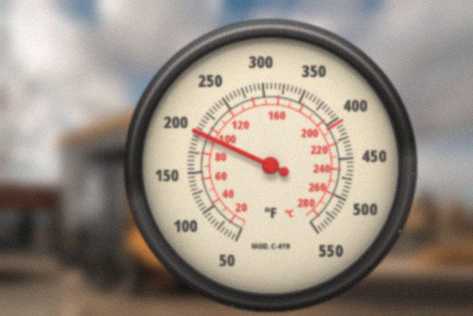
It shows 200
